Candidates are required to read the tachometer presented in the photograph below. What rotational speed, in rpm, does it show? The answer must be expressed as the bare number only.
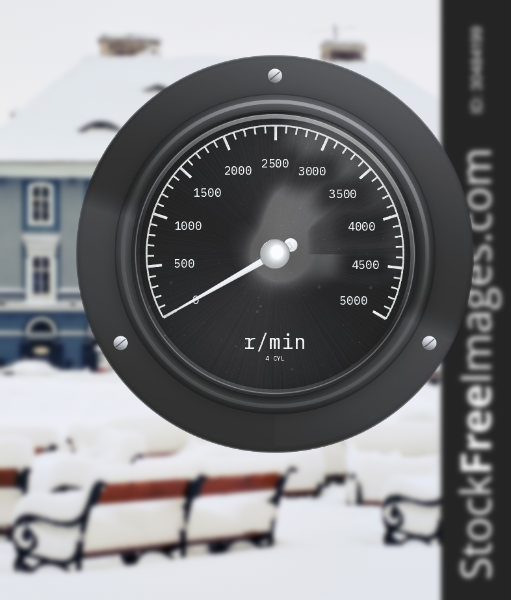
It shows 0
